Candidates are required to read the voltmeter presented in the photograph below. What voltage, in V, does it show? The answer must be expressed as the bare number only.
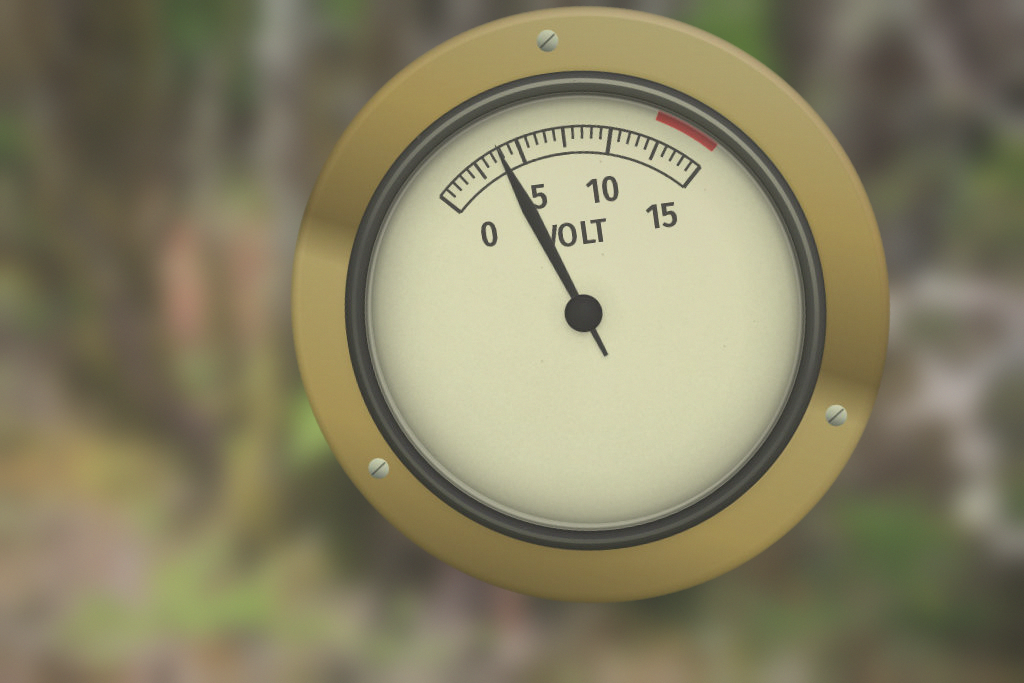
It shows 4
